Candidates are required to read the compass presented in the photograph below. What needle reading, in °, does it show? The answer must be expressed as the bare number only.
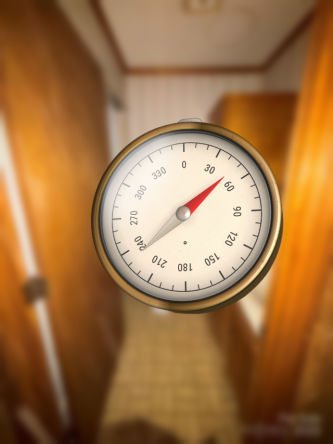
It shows 50
